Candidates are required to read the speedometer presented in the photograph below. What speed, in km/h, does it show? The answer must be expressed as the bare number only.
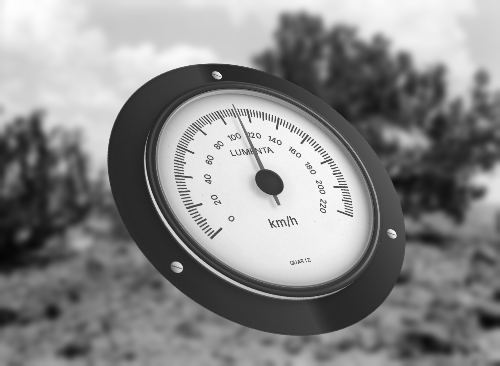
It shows 110
